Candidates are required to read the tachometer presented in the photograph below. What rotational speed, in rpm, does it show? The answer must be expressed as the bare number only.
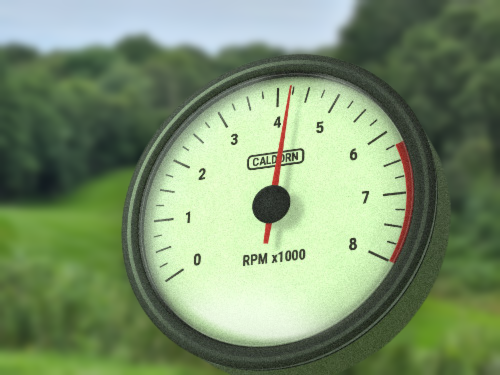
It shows 4250
